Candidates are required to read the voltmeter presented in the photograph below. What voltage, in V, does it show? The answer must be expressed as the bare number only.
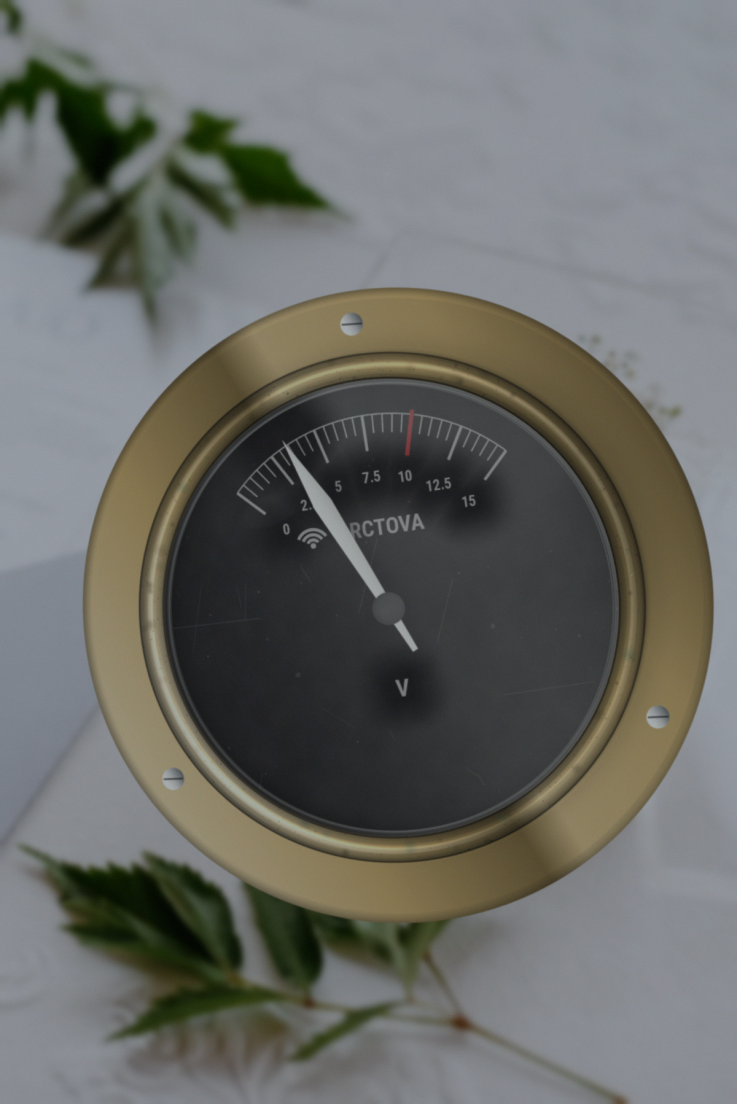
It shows 3.5
